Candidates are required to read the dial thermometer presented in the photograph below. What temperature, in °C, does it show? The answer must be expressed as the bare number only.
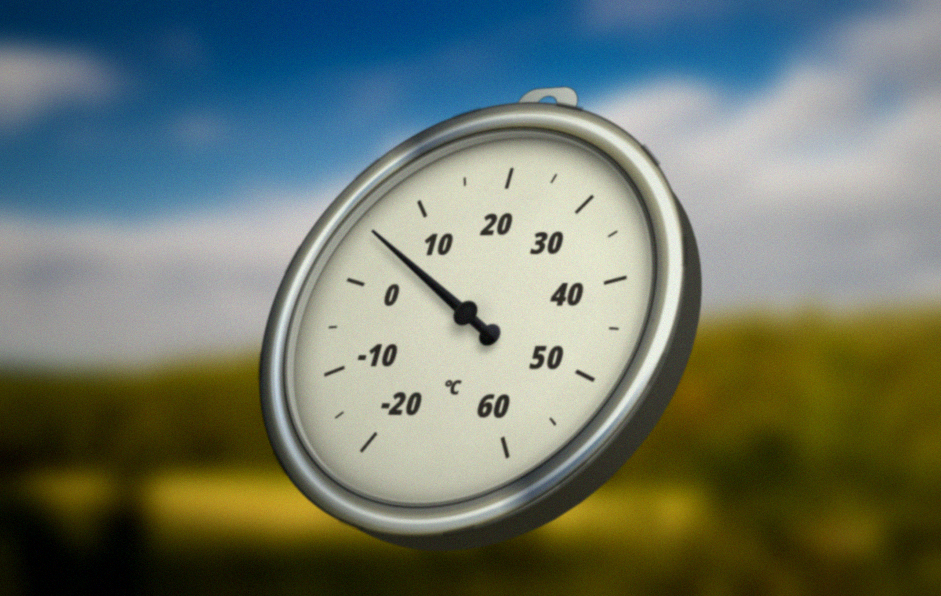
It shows 5
